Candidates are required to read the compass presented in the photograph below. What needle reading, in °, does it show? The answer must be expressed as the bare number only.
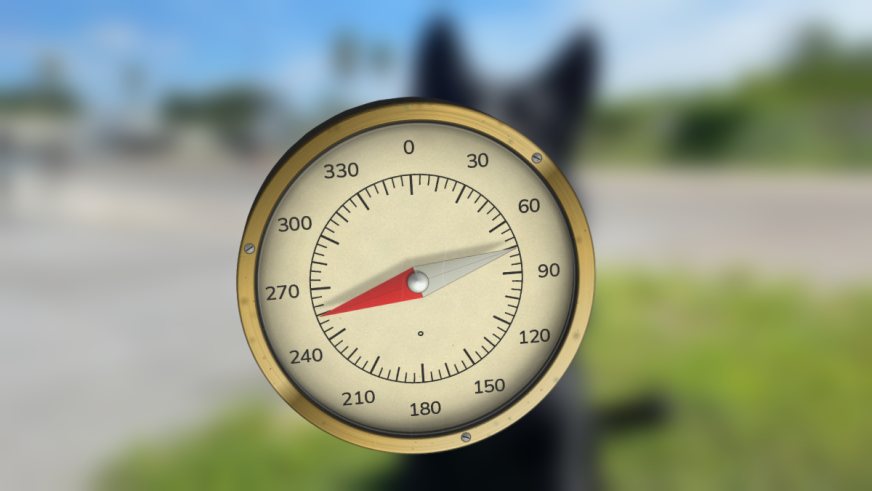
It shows 255
